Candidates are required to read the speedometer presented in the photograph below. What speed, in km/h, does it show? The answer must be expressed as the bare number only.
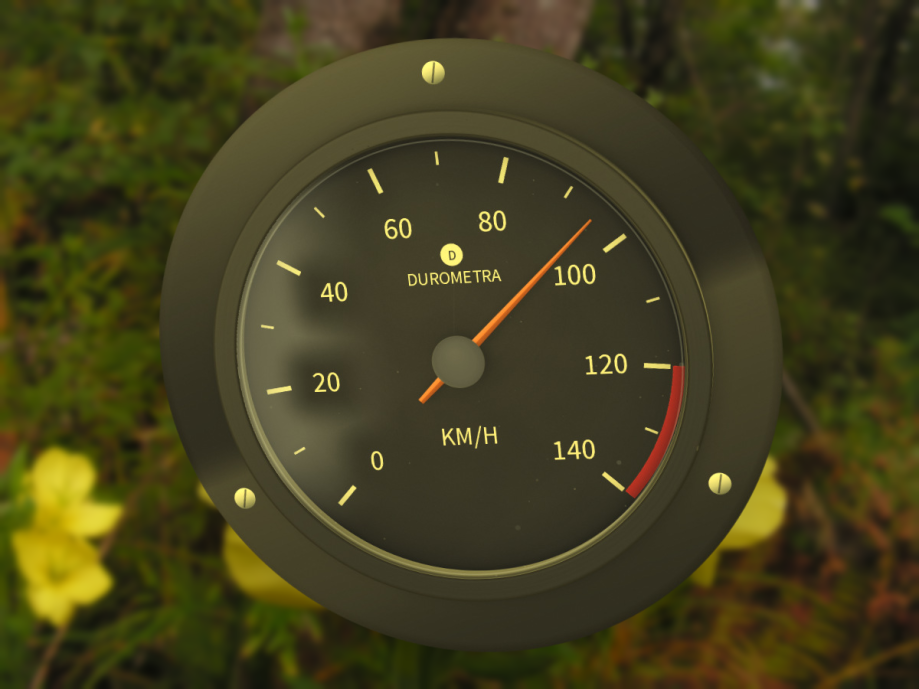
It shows 95
